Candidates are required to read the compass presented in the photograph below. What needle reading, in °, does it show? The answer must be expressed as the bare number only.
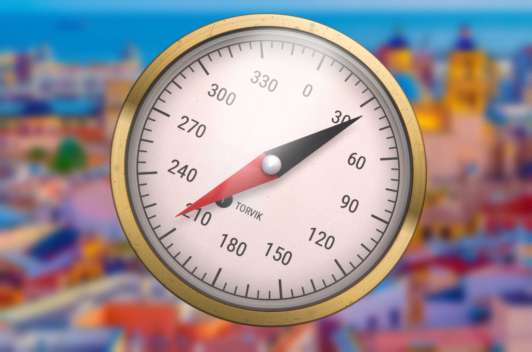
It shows 215
